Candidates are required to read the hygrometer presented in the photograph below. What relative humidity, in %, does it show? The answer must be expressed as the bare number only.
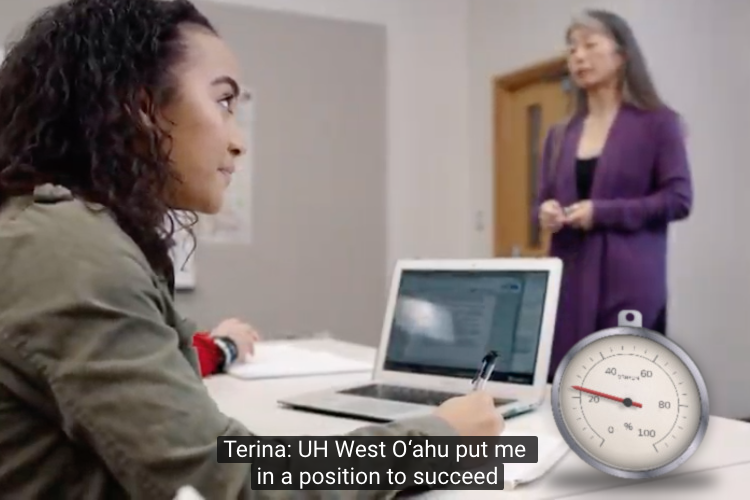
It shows 24
